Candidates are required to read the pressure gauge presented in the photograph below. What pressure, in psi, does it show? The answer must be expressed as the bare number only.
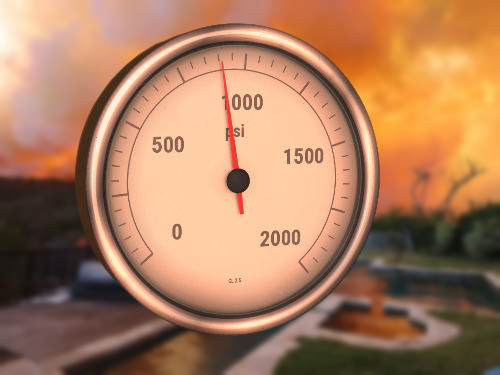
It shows 900
